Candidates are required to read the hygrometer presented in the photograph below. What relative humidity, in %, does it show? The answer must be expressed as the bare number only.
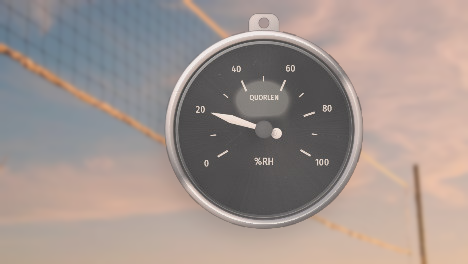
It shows 20
